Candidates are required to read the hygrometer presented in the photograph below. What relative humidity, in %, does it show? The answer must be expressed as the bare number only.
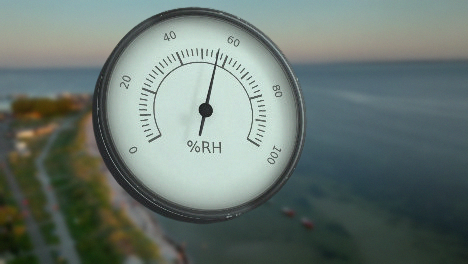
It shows 56
